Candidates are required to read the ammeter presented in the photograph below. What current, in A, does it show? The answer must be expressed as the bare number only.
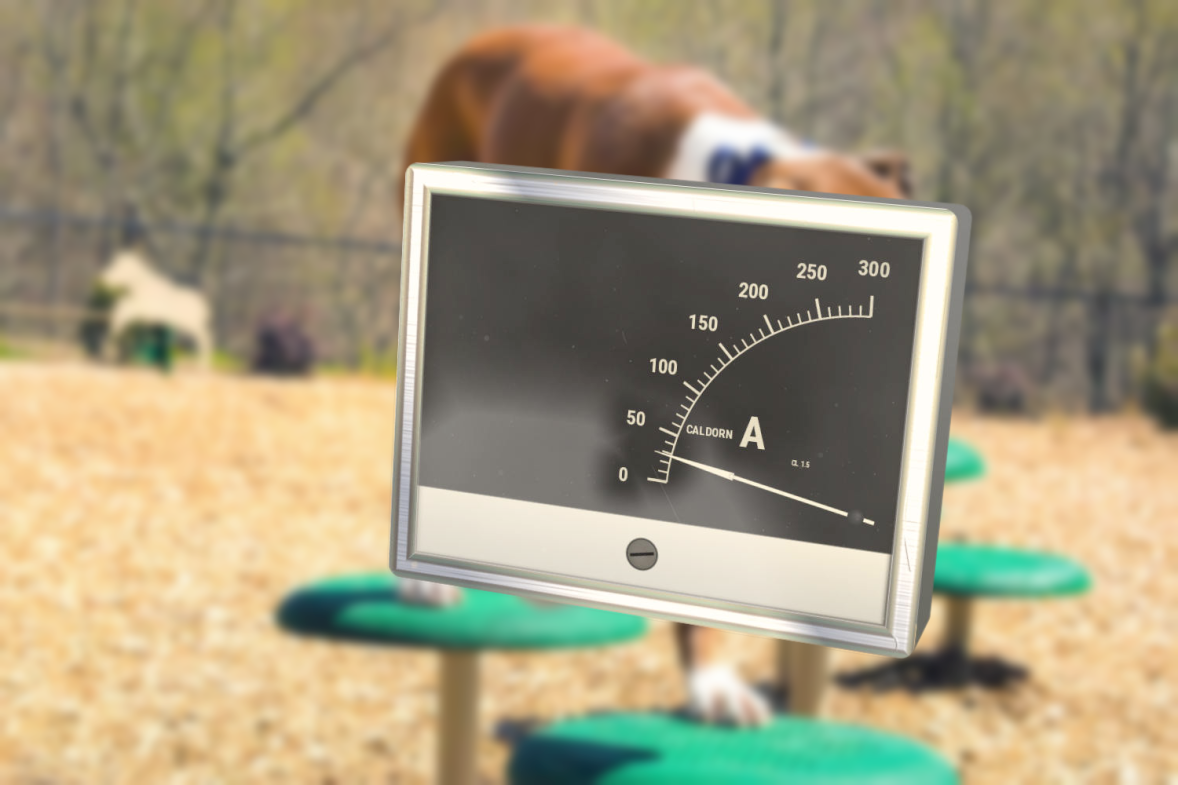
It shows 30
